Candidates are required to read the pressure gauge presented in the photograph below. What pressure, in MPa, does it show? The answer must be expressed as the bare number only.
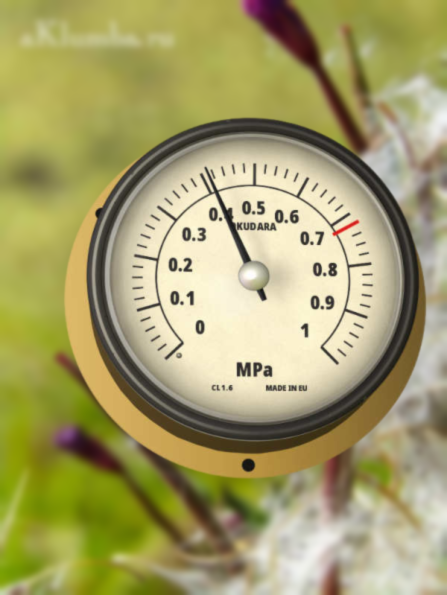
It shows 0.41
